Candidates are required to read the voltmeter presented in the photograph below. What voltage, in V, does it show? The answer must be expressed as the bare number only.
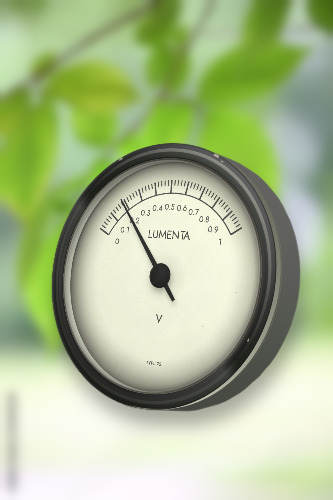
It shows 0.2
